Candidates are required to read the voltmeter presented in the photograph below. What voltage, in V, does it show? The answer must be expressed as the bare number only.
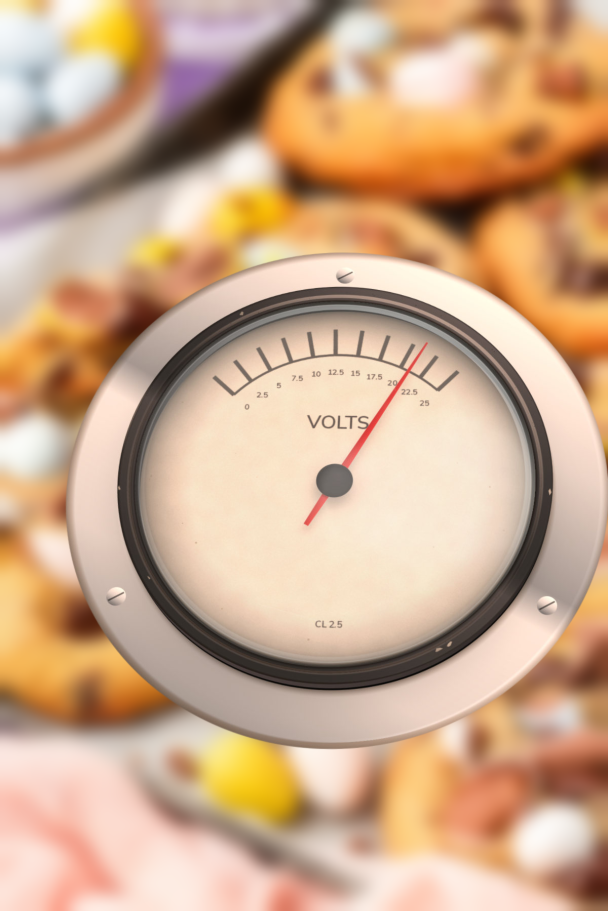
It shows 21.25
